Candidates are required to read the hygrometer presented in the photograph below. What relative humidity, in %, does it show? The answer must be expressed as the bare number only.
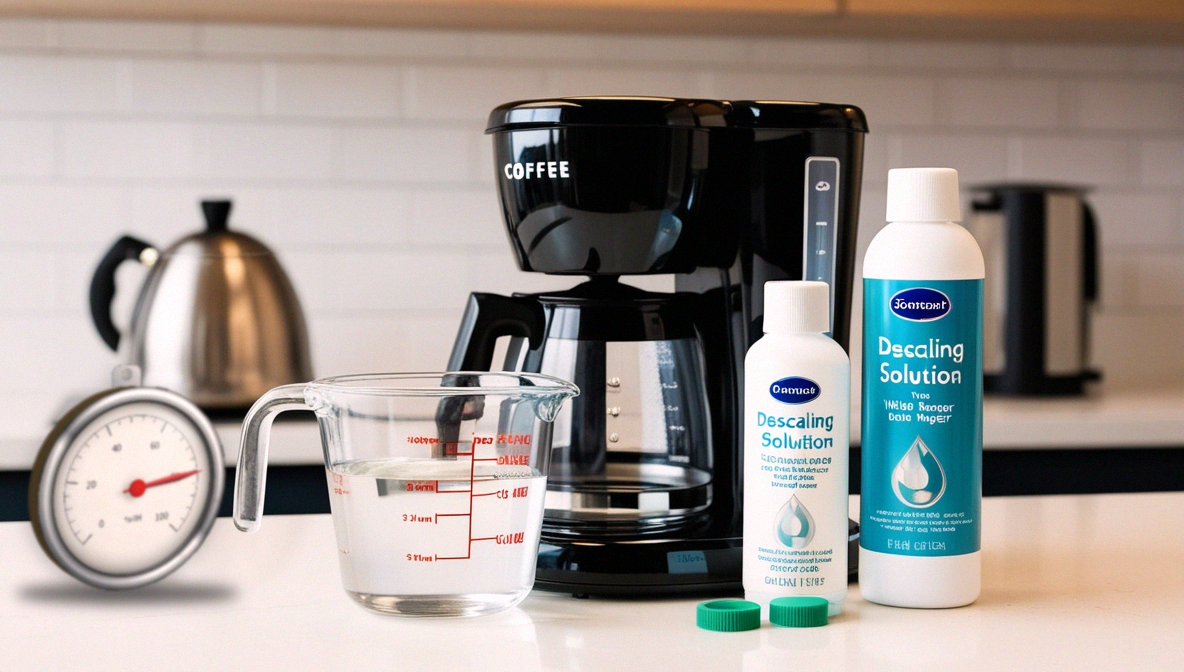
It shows 80
